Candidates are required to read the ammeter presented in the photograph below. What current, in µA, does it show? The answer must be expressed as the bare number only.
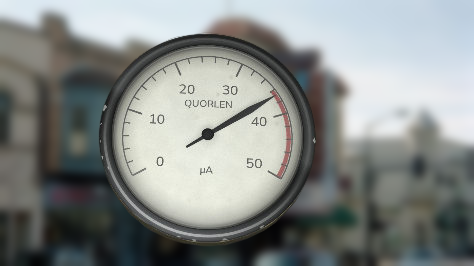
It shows 37
